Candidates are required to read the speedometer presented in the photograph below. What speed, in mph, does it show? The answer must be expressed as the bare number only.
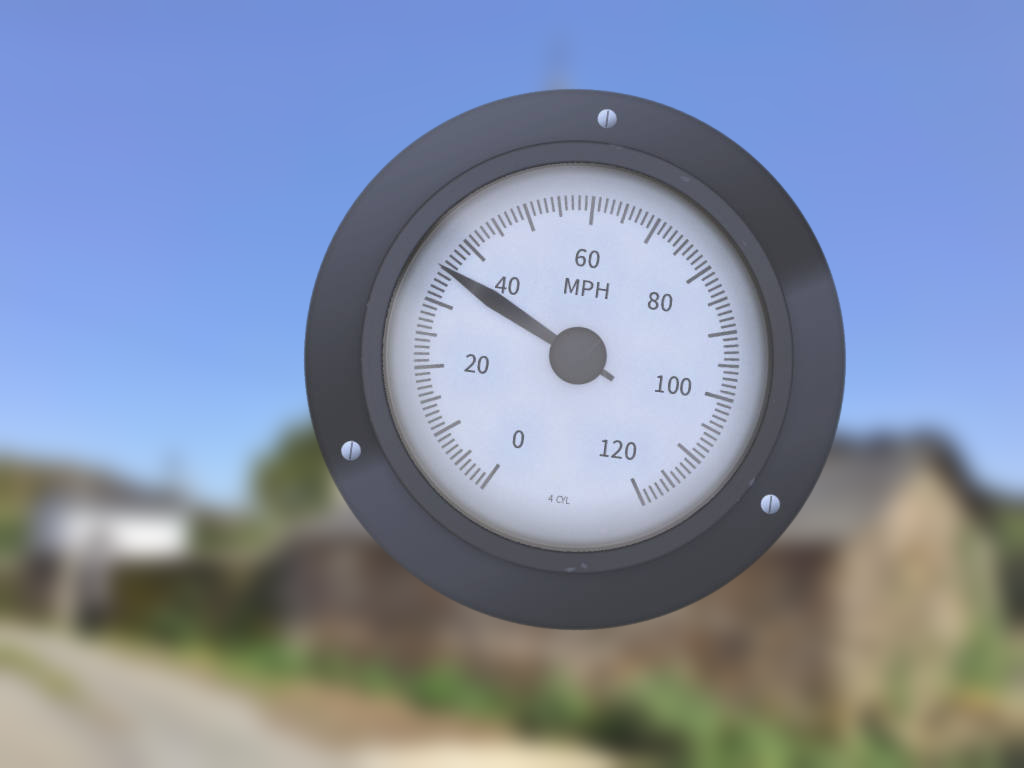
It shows 35
